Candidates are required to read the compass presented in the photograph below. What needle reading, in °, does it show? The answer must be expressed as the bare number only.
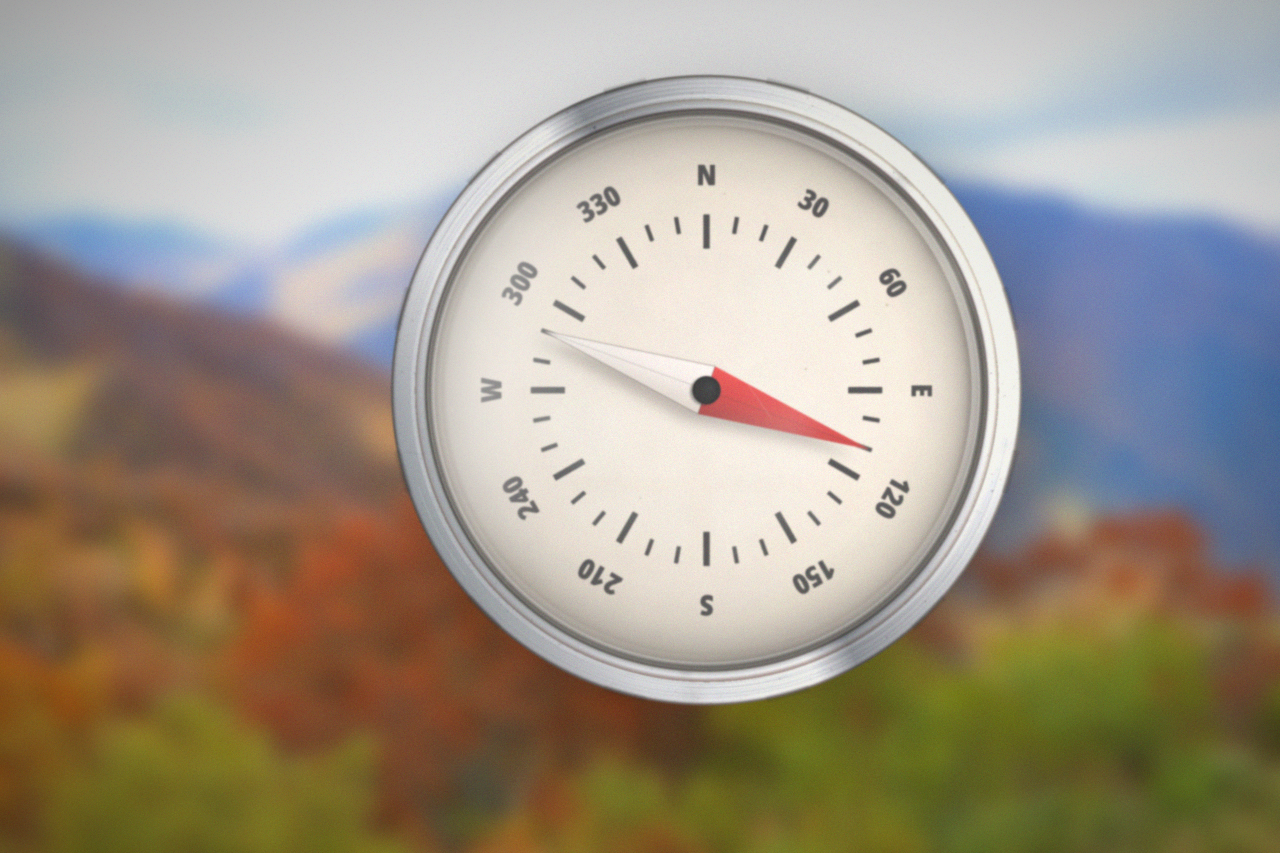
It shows 110
